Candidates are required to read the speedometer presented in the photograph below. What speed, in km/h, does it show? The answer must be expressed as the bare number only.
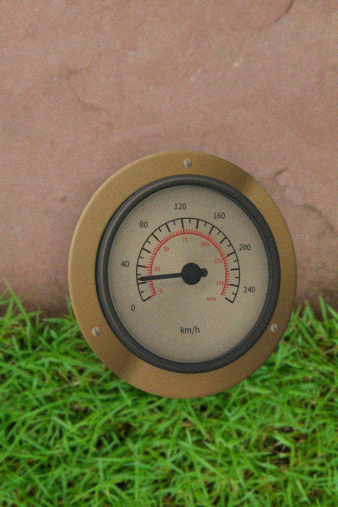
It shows 25
